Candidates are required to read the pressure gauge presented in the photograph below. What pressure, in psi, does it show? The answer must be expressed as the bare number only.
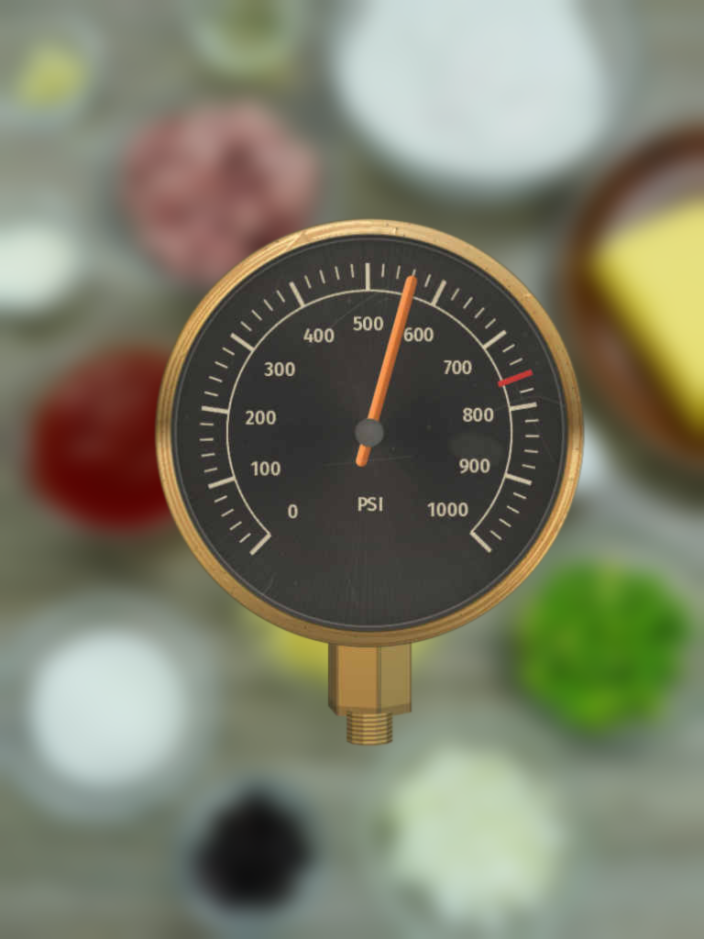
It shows 560
